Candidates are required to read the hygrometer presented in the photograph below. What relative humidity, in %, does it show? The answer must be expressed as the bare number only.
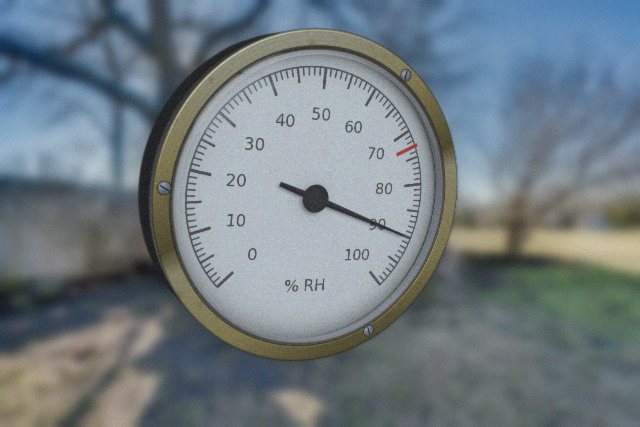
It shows 90
